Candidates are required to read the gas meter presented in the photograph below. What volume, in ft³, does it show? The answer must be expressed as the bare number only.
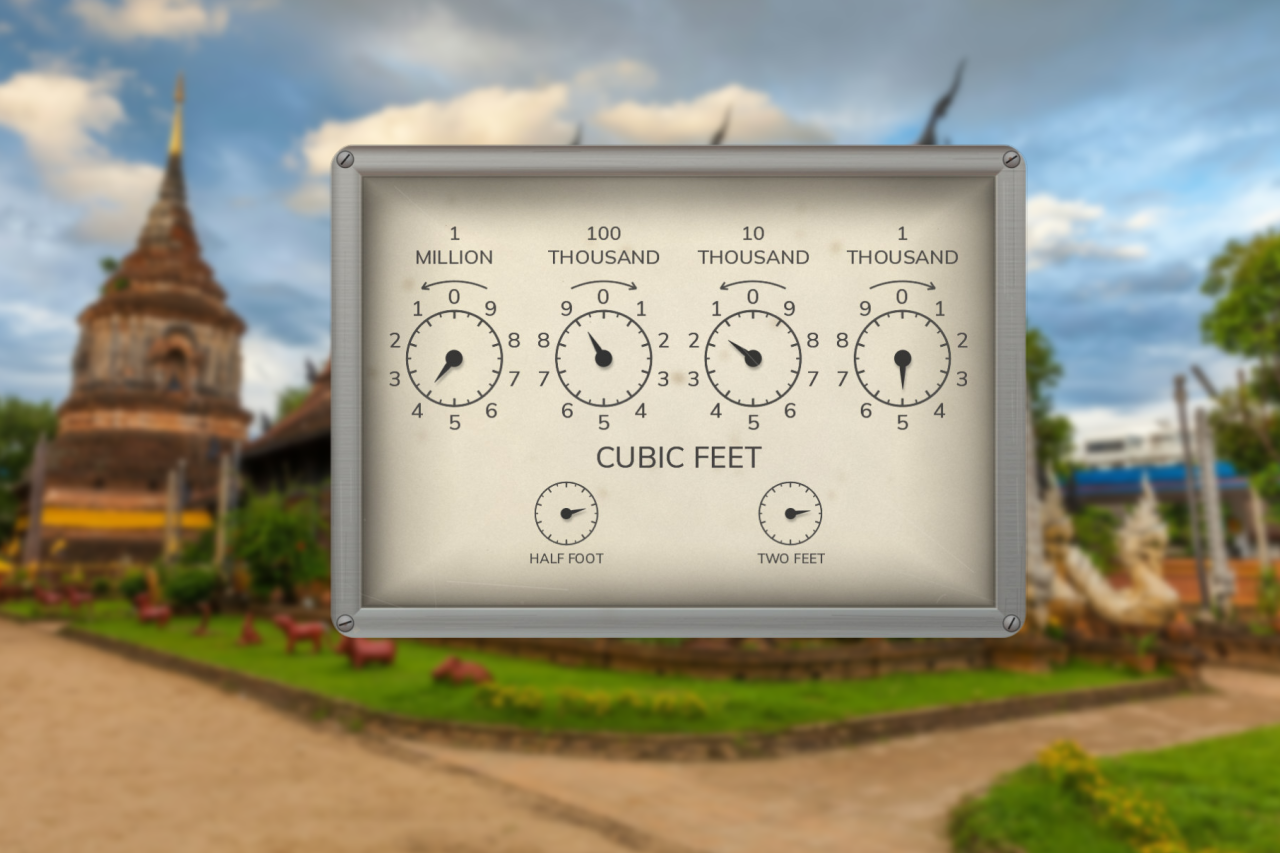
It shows 391500
